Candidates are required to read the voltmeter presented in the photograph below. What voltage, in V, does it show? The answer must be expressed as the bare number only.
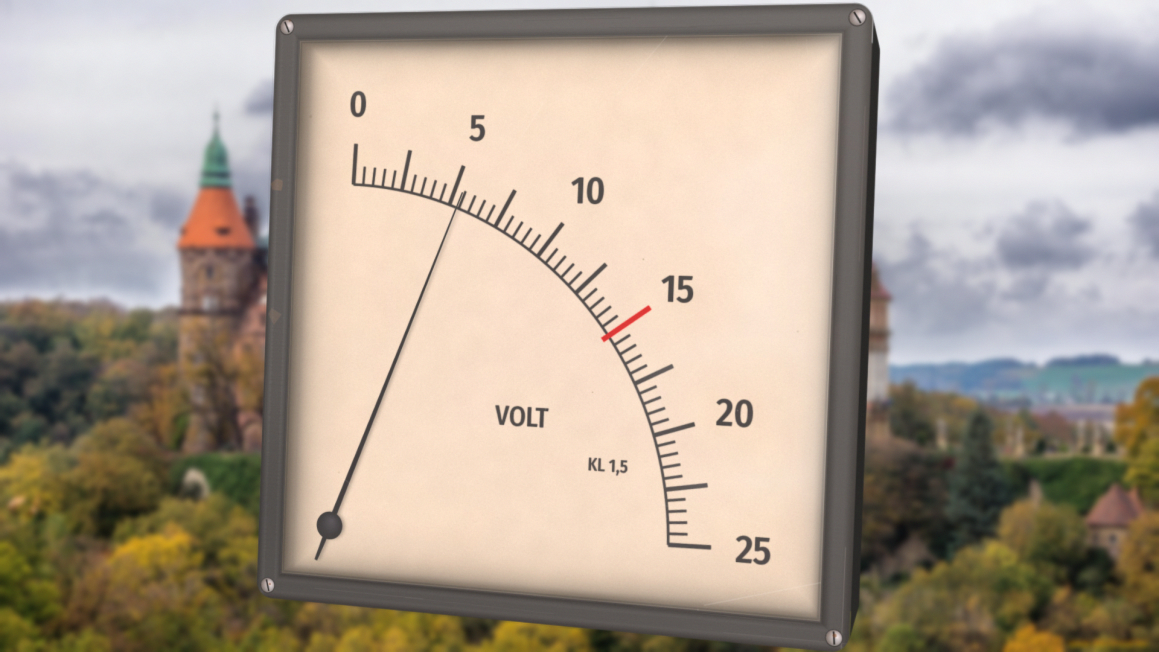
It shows 5.5
